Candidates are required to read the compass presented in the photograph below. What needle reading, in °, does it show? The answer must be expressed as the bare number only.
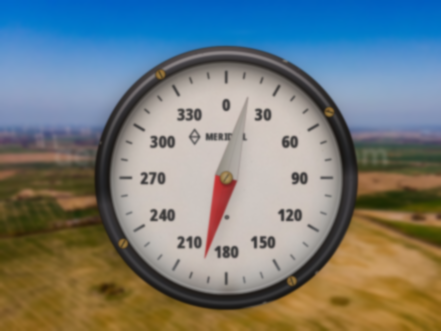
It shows 195
